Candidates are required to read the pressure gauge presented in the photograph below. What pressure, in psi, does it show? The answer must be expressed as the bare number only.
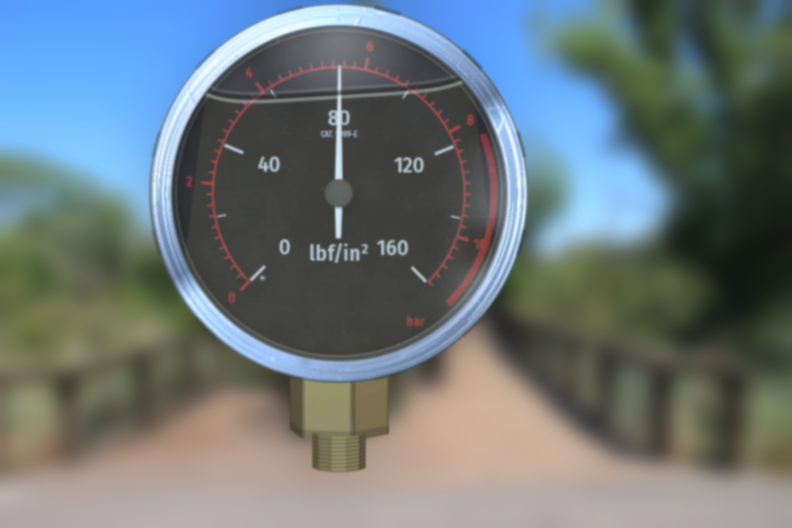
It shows 80
